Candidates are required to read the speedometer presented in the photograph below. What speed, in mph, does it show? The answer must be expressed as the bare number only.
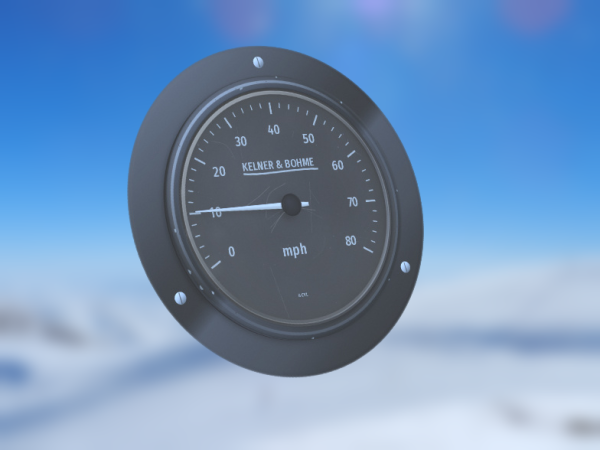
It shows 10
